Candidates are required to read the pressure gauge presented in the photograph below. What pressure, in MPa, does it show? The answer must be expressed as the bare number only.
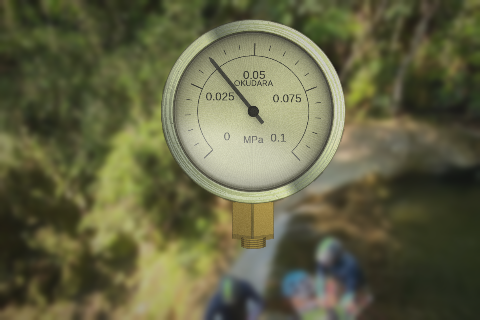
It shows 0.035
